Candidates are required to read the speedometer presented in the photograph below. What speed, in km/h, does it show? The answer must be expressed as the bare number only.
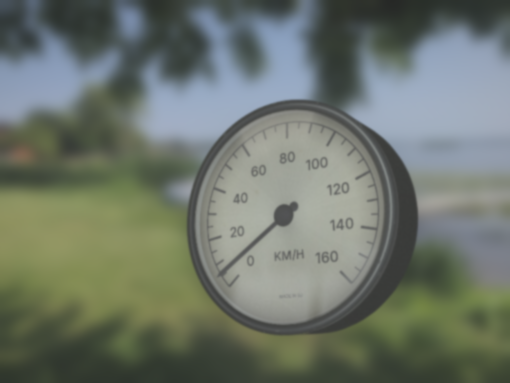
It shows 5
